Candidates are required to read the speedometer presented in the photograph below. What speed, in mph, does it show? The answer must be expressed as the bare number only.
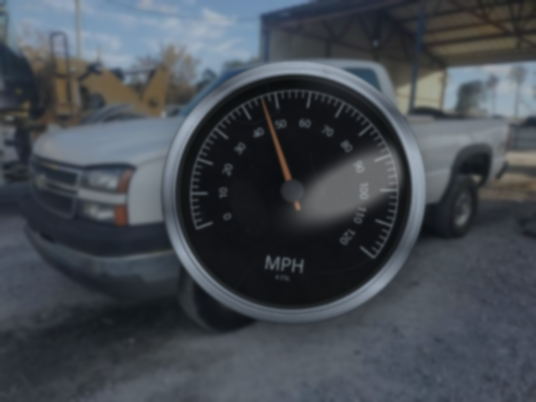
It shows 46
